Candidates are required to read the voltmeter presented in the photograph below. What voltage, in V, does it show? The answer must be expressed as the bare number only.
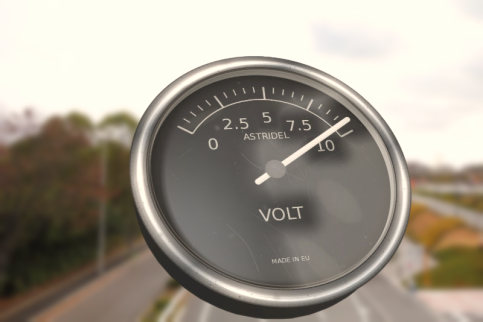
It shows 9.5
